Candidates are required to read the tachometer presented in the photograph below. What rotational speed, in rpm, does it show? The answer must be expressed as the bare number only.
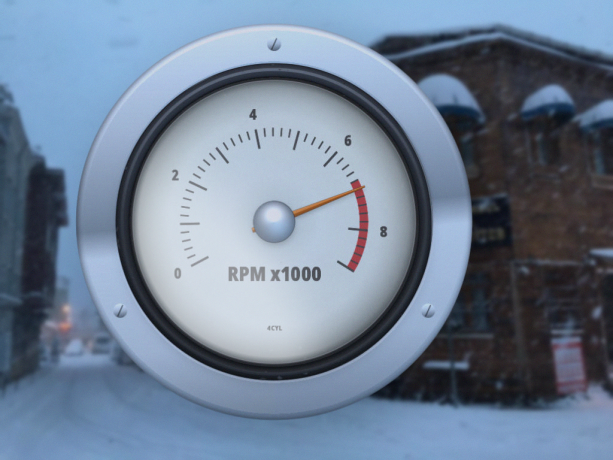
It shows 7000
